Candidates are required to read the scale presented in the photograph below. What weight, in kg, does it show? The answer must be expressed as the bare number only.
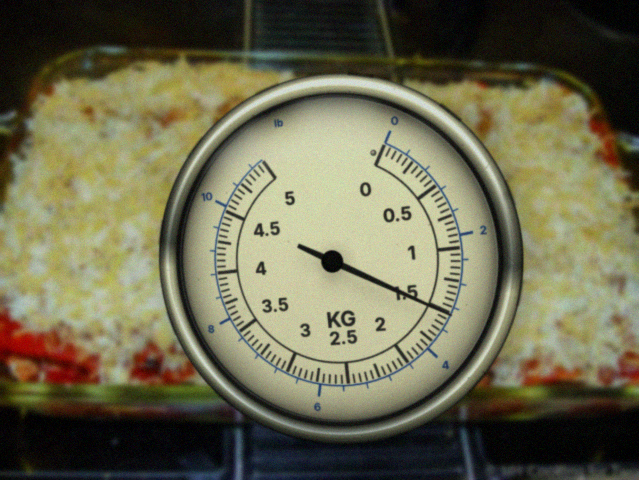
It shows 1.5
